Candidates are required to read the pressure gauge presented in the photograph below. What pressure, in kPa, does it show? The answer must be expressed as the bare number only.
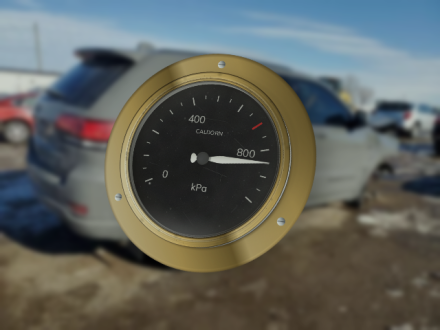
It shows 850
